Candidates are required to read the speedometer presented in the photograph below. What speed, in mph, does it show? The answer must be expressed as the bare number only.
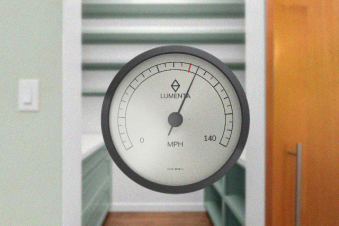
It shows 85
